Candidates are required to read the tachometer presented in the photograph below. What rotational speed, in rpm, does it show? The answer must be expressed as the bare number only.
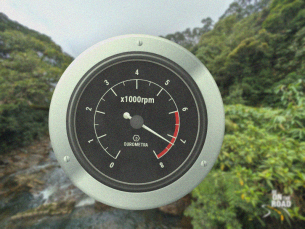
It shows 7250
